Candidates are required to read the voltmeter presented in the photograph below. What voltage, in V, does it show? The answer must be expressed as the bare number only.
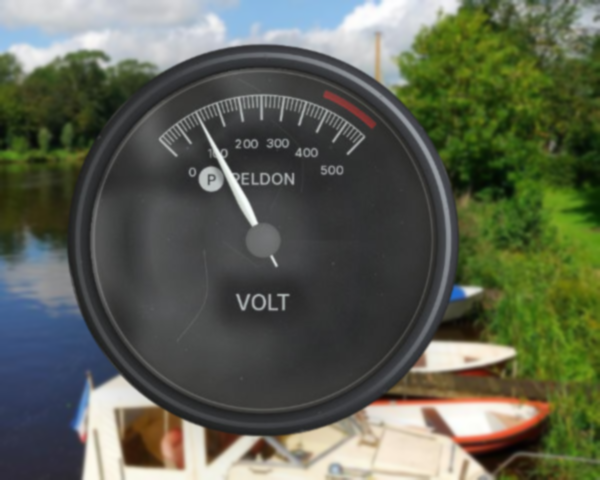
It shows 100
